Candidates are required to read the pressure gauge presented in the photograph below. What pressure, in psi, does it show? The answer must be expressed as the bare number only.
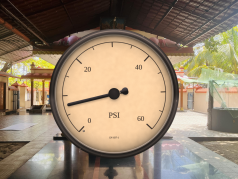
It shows 7.5
